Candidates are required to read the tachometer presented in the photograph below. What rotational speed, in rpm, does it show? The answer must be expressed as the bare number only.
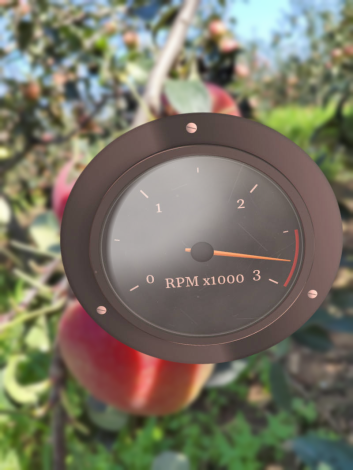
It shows 2750
